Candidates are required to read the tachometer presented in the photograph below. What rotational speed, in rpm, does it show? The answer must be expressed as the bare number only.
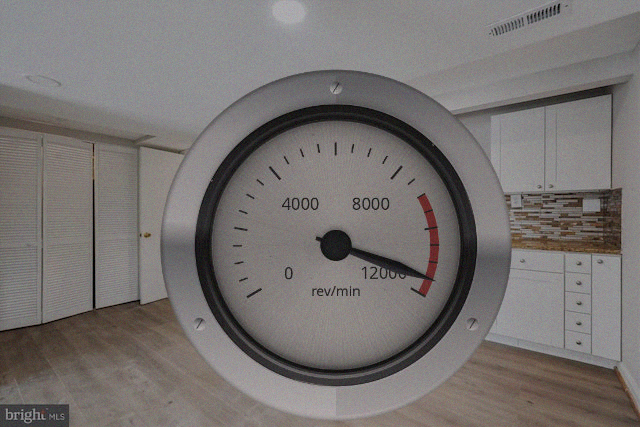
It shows 11500
